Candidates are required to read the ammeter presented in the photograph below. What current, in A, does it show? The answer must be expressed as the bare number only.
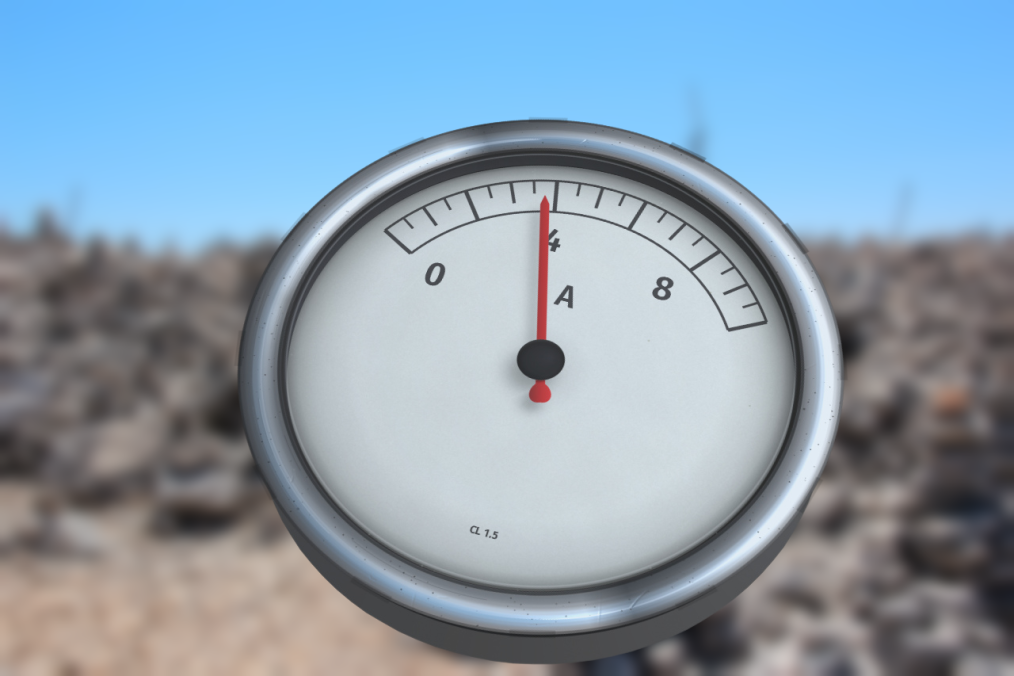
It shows 3.75
